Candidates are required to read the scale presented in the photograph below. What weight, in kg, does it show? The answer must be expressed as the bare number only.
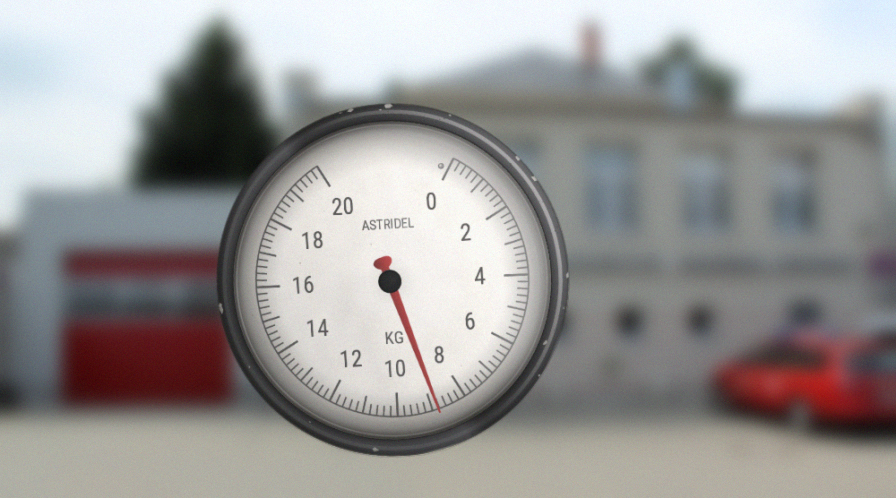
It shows 8.8
